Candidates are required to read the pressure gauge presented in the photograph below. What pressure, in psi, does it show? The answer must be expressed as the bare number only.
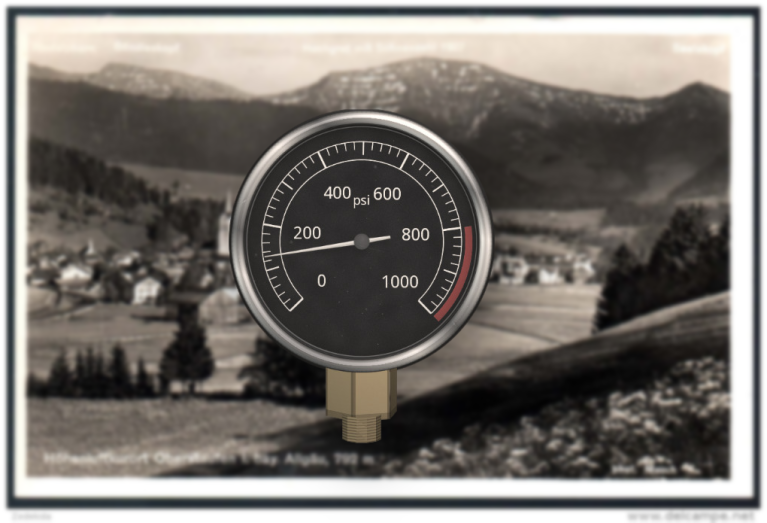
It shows 130
